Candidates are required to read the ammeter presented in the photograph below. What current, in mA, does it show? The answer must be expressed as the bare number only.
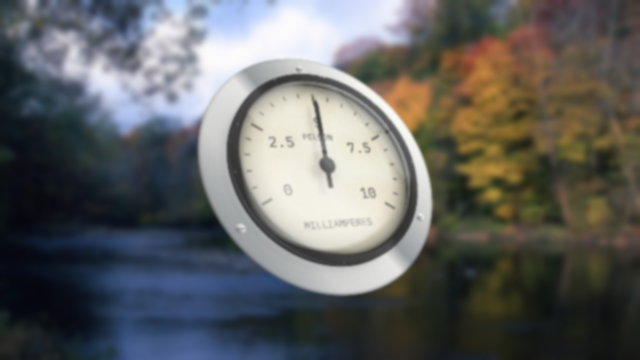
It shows 5
